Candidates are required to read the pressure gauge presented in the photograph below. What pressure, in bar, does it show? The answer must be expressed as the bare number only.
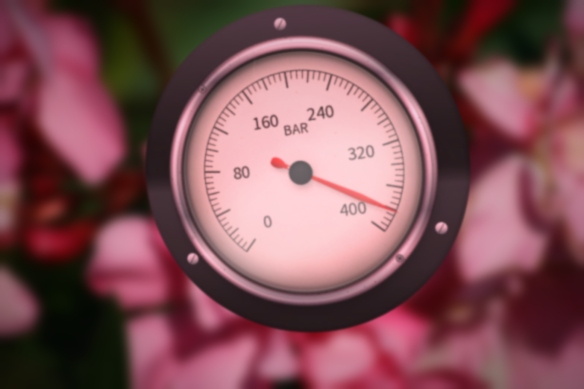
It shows 380
